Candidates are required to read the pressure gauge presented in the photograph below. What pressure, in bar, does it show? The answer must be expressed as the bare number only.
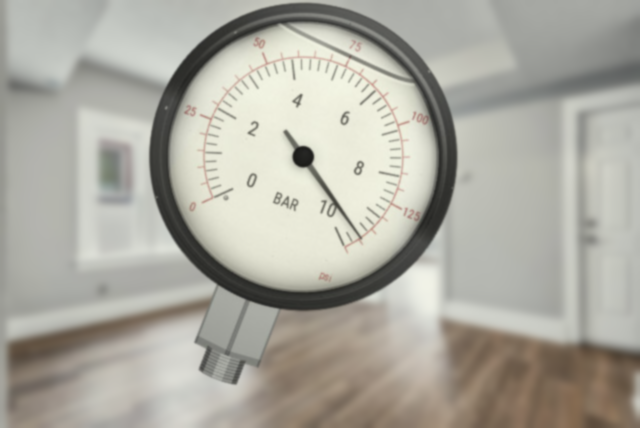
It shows 9.6
